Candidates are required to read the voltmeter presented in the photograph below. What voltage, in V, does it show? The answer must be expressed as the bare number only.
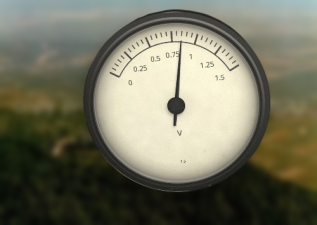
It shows 0.85
